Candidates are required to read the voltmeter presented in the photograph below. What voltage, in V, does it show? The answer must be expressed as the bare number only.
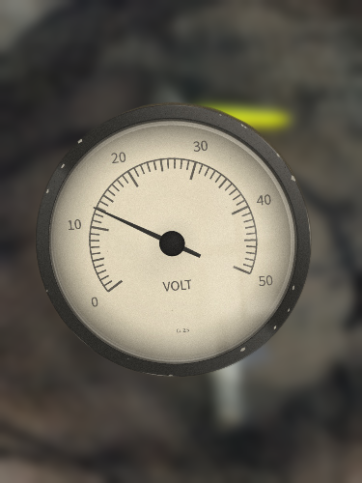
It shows 13
